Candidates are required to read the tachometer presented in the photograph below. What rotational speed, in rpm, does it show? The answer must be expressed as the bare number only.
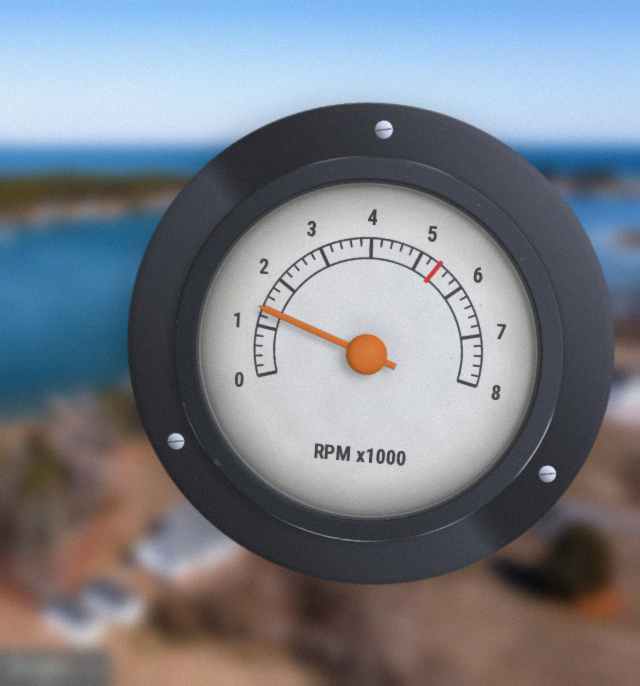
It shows 1400
